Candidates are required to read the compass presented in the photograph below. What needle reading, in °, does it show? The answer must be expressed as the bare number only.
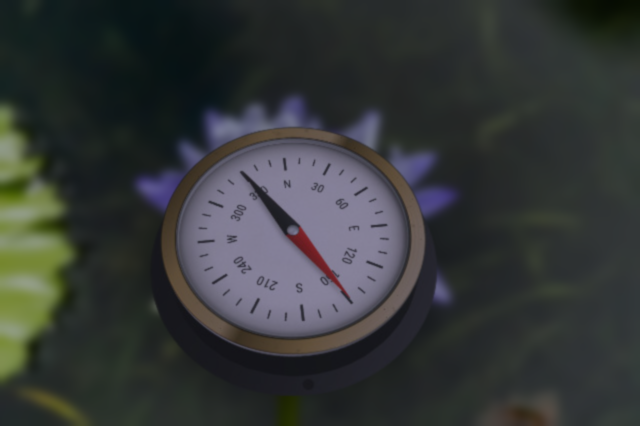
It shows 150
